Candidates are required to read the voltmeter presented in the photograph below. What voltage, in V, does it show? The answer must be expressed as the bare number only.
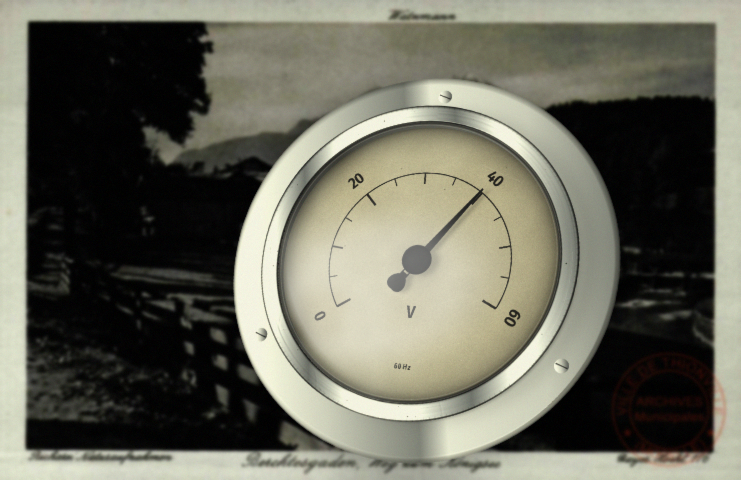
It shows 40
